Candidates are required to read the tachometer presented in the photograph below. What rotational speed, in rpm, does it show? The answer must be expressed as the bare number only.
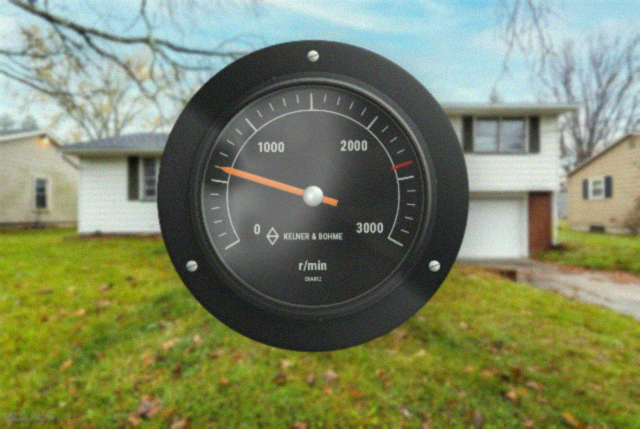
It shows 600
